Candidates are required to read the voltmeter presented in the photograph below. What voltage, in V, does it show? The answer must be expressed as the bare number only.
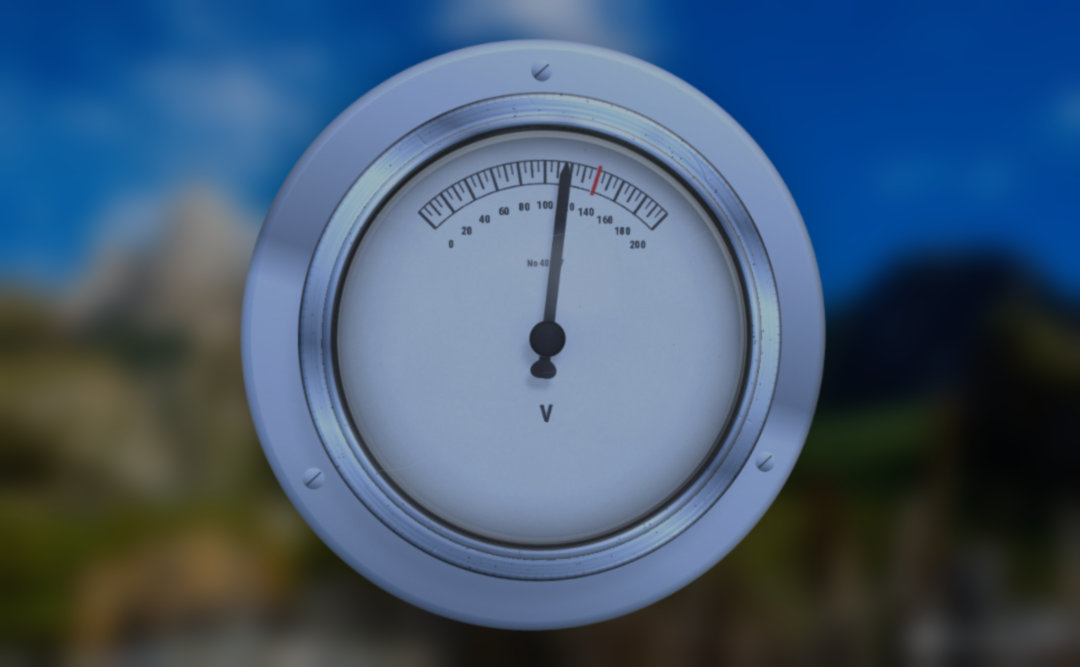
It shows 115
